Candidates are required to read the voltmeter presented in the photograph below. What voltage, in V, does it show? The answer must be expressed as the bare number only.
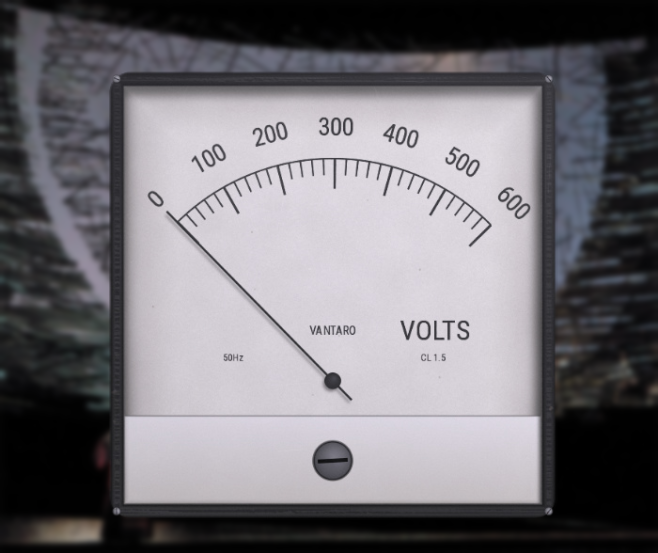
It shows 0
